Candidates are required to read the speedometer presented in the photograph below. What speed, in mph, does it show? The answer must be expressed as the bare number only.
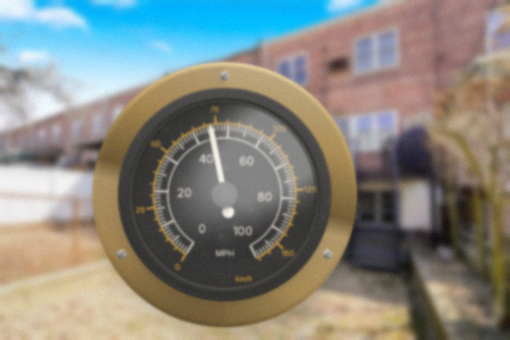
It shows 45
